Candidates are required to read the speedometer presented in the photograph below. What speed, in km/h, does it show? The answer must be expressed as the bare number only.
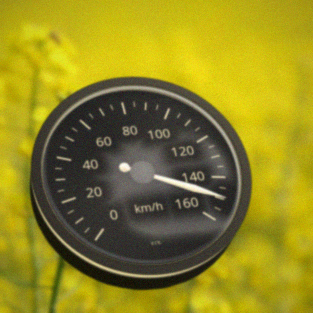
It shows 150
